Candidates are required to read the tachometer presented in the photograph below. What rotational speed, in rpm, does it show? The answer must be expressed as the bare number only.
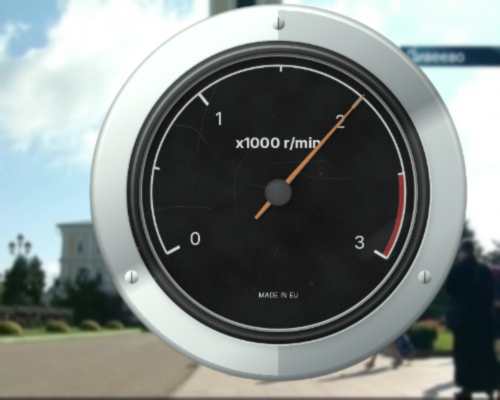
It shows 2000
